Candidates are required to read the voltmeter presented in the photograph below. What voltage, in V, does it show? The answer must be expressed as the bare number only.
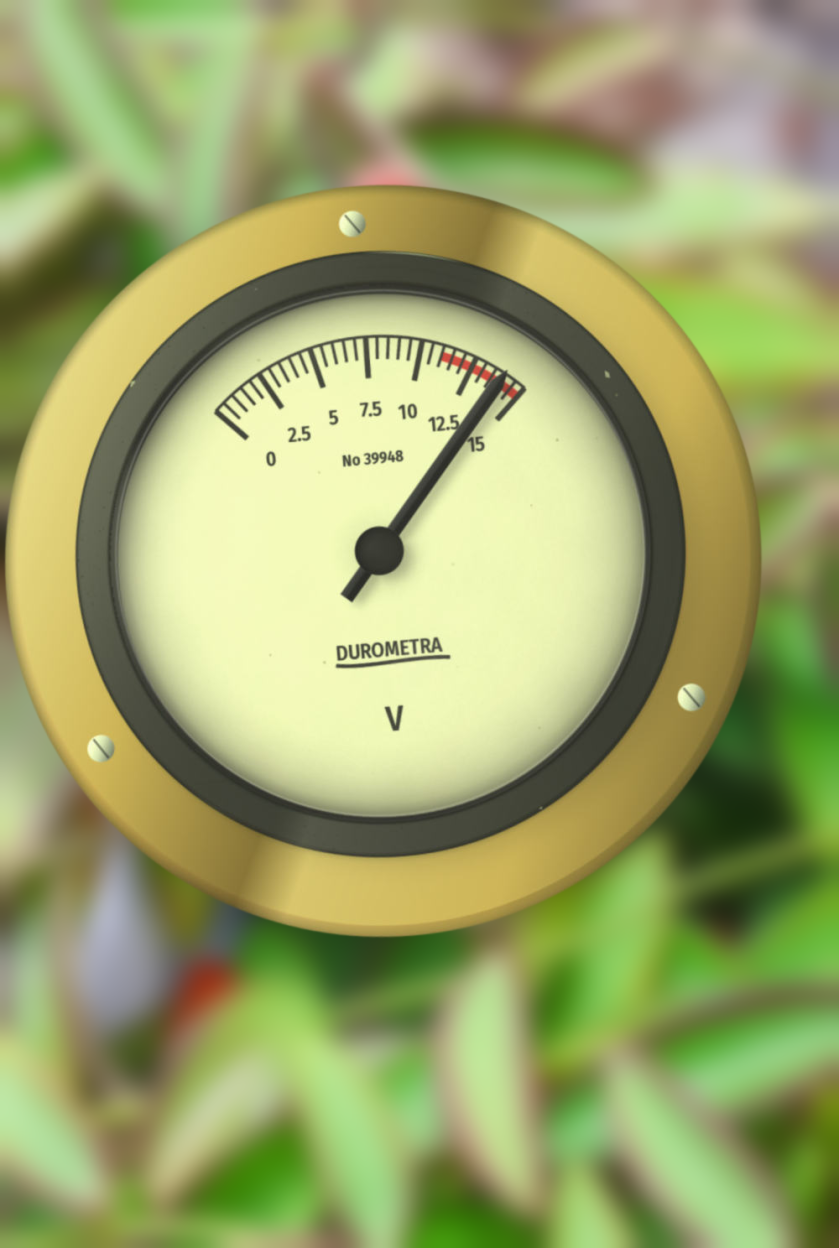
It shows 14
